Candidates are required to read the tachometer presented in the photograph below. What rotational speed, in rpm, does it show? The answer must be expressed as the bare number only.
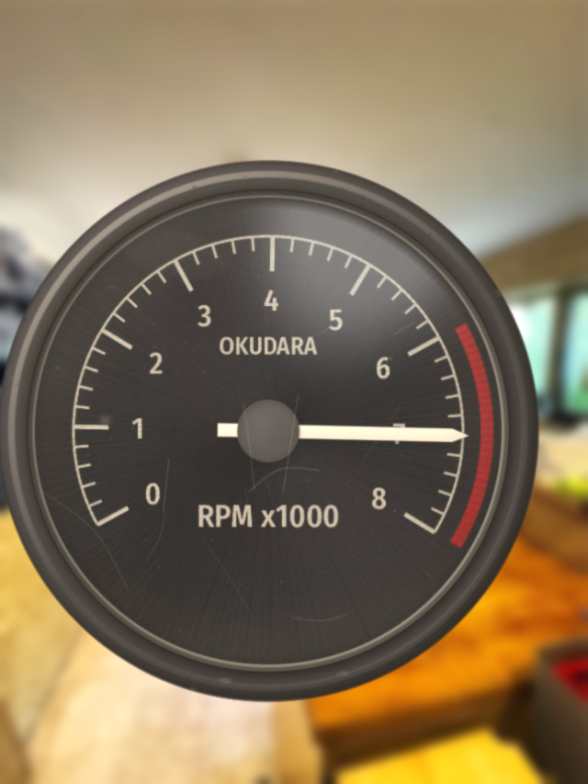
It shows 7000
